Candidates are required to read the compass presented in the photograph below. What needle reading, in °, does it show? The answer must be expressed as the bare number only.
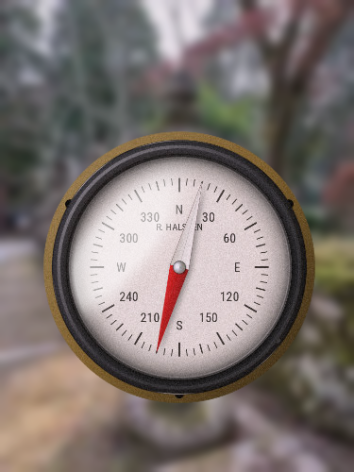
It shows 195
